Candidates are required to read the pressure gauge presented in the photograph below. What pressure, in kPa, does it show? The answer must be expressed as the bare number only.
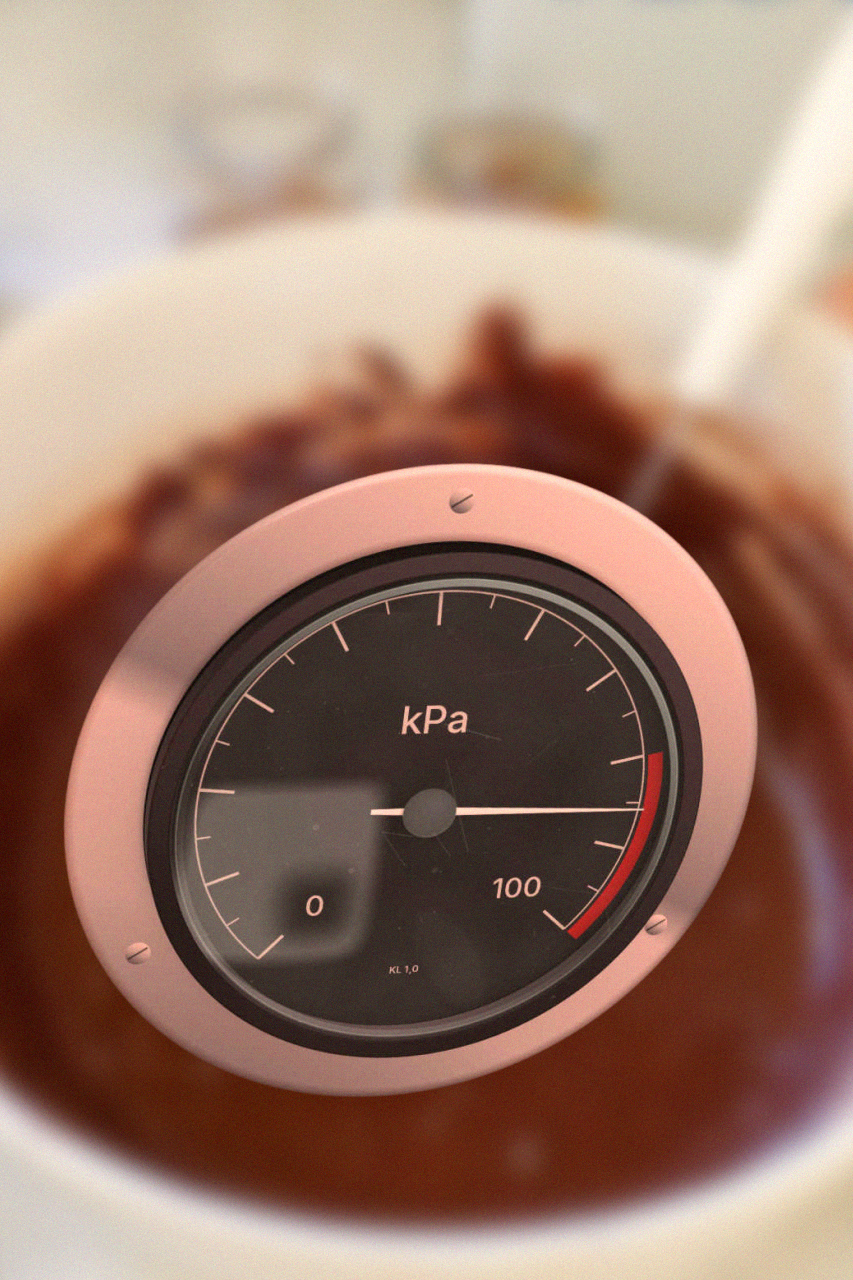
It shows 85
